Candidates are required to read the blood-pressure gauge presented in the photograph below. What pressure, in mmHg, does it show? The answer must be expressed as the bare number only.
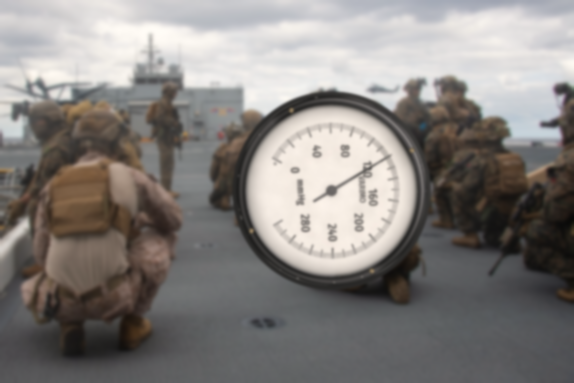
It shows 120
